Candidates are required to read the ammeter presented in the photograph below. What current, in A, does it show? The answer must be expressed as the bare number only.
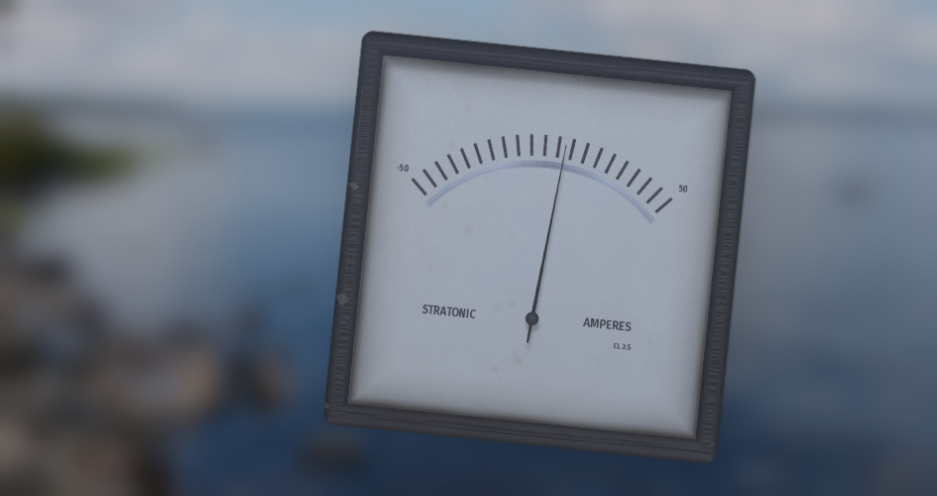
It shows 7.5
